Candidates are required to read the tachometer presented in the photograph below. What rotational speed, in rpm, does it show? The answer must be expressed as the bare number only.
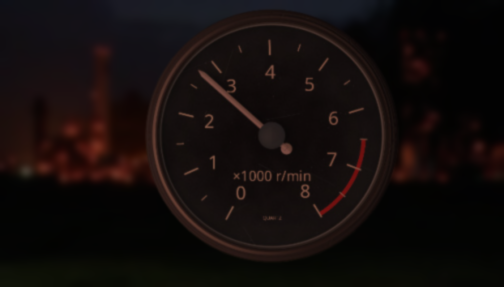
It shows 2750
